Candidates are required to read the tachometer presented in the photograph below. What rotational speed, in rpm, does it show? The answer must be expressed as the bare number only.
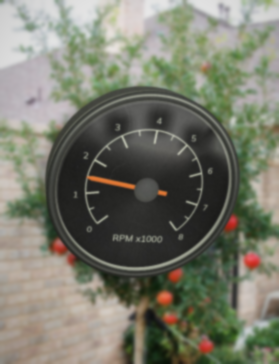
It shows 1500
